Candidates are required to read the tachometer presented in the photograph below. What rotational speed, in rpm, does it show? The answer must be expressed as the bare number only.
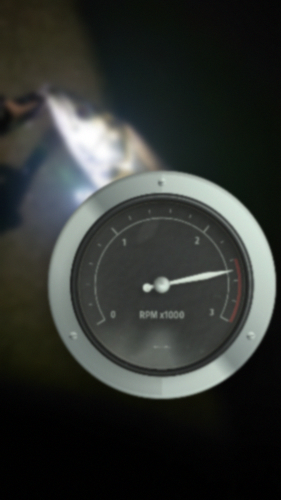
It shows 2500
